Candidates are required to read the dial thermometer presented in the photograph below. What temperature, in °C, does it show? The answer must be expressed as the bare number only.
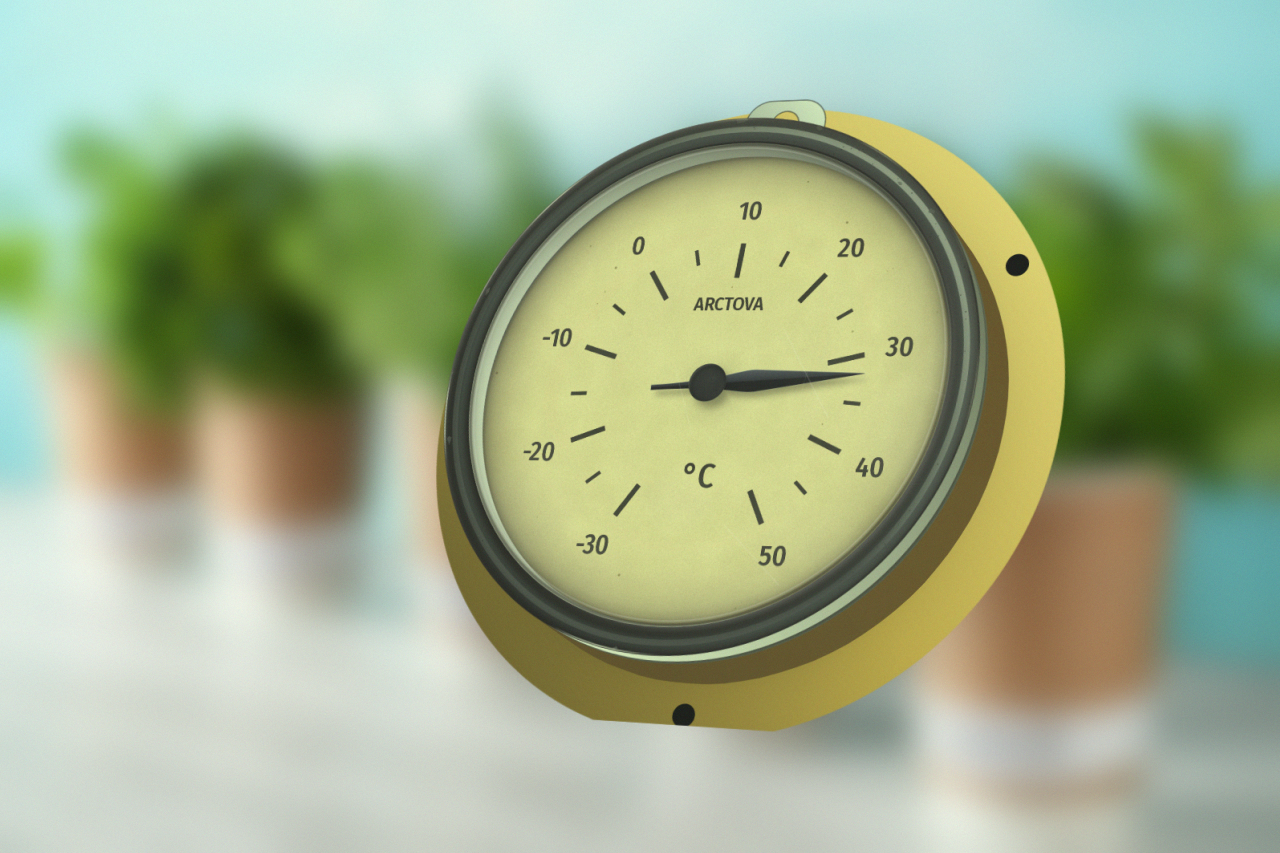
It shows 32.5
